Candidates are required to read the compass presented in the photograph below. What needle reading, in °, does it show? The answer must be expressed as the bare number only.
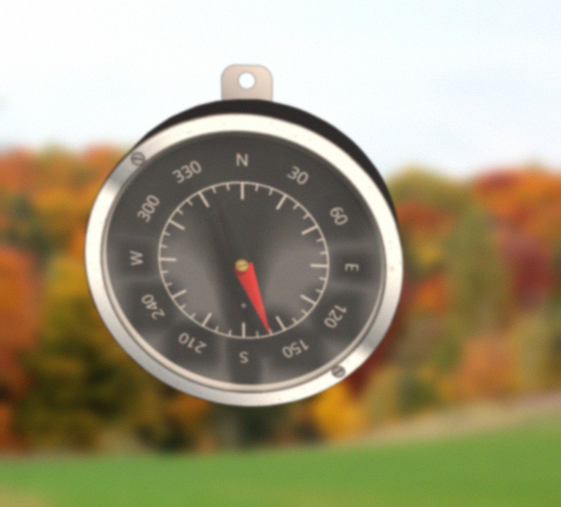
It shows 160
